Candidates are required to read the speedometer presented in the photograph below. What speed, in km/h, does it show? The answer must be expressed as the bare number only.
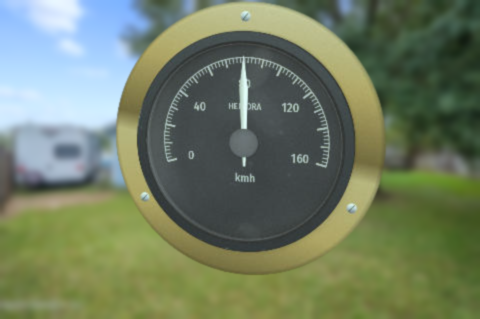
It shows 80
